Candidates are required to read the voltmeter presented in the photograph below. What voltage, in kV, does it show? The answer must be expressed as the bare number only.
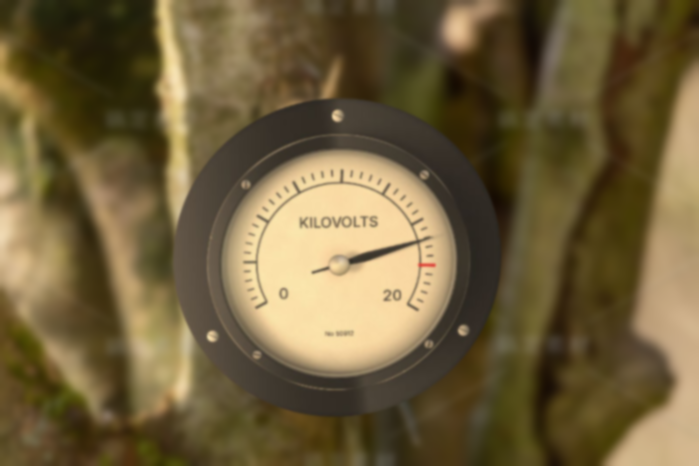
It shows 16
